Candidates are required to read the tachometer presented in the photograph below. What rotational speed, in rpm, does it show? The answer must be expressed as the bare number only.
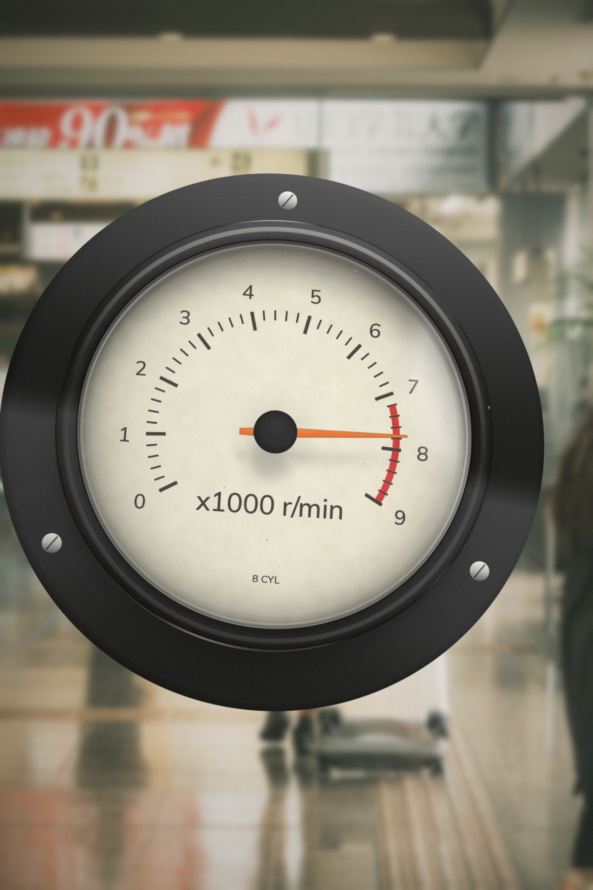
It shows 7800
